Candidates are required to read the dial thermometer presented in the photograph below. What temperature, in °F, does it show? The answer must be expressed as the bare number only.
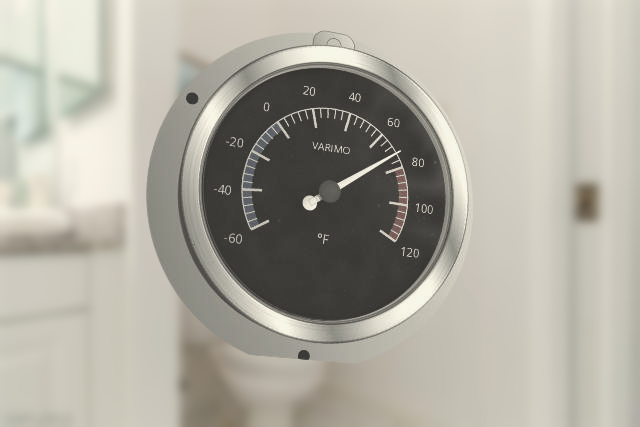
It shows 72
